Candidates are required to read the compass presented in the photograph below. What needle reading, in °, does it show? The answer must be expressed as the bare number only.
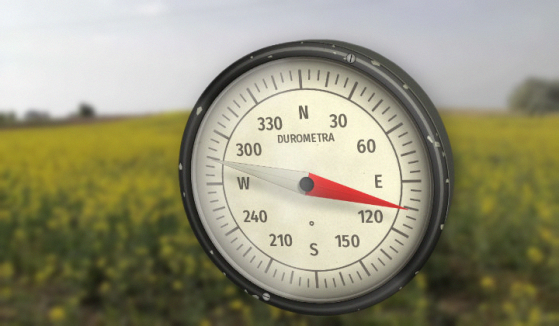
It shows 105
